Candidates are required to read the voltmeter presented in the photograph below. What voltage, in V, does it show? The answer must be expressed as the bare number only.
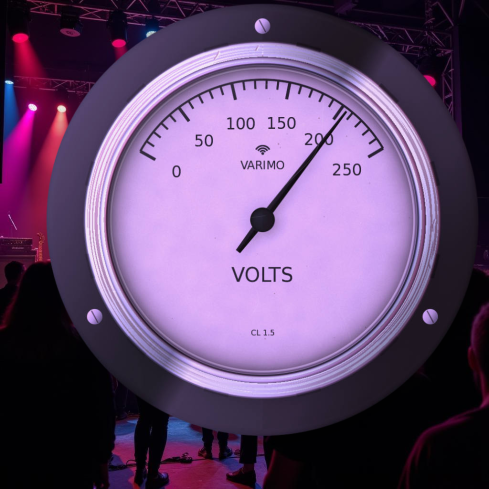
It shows 205
